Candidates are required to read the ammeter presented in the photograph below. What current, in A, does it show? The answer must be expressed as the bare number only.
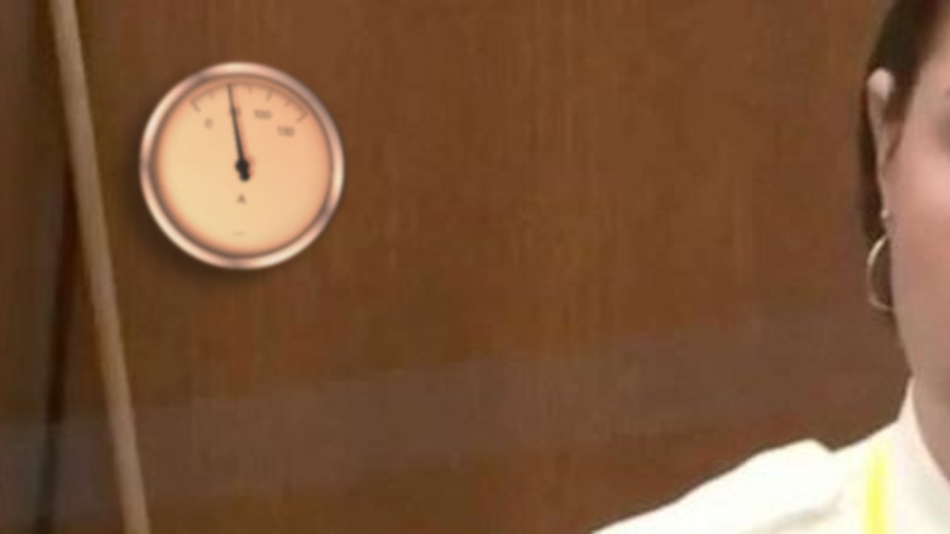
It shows 50
